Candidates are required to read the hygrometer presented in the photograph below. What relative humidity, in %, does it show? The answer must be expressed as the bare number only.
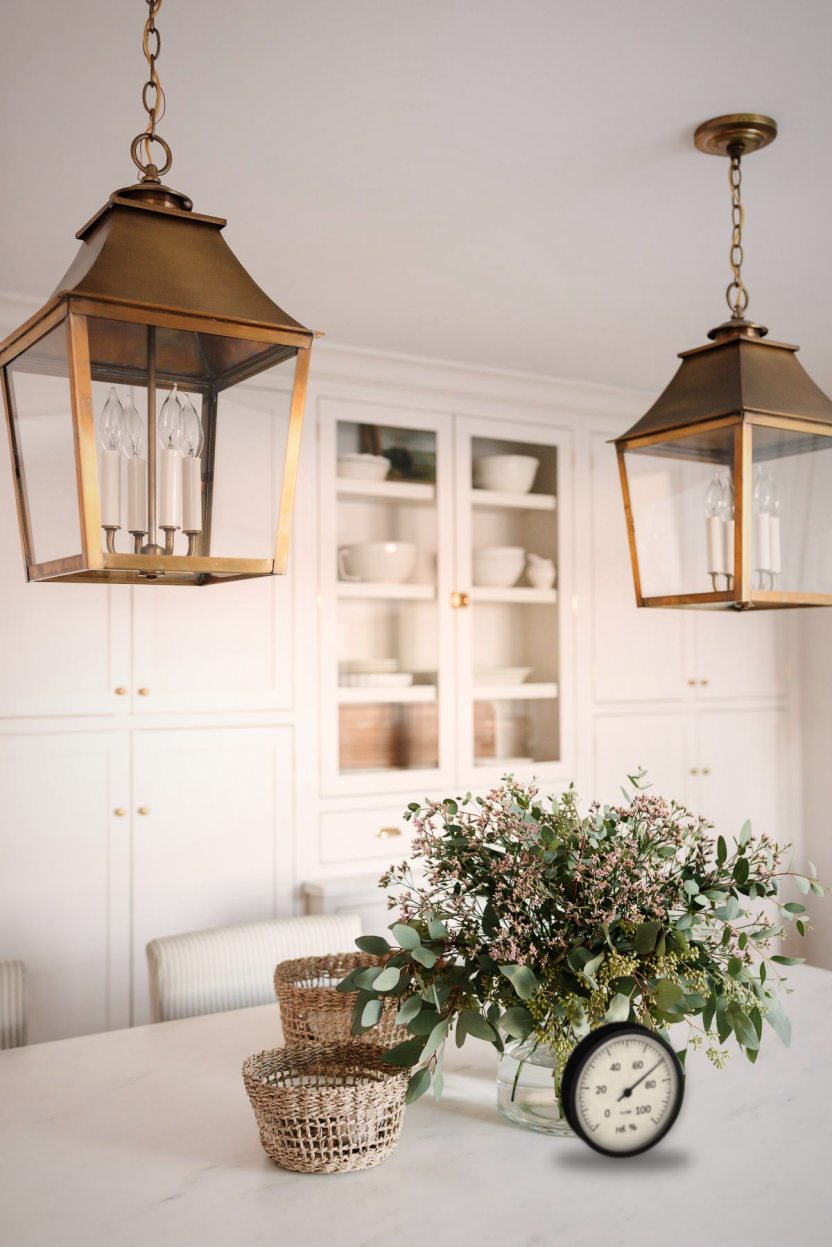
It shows 70
